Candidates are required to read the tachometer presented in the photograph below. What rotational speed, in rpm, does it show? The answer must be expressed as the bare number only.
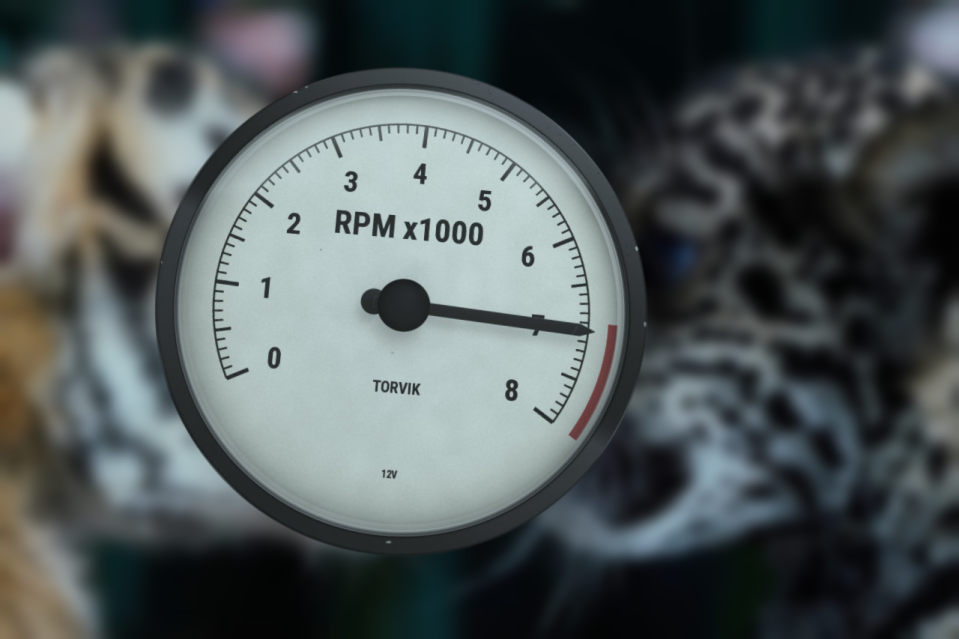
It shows 7000
